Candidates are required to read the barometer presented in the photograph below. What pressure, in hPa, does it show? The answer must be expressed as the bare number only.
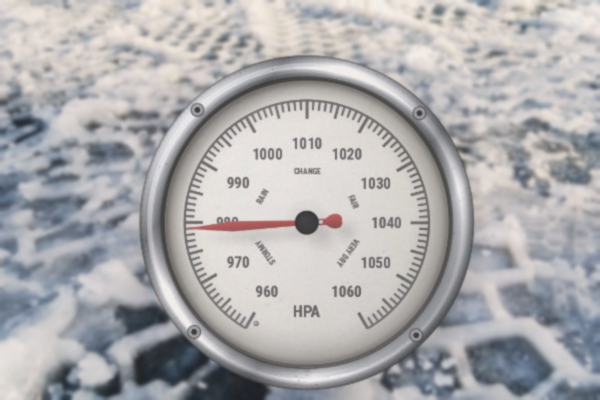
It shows 979
